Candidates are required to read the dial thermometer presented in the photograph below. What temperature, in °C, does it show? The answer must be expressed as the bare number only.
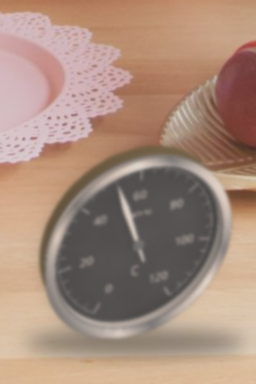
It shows 52
